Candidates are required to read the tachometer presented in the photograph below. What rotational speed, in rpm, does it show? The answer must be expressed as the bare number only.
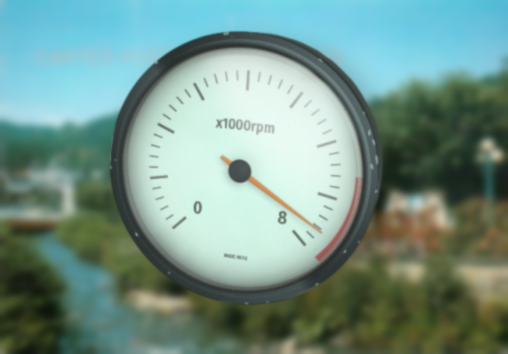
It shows 7600
